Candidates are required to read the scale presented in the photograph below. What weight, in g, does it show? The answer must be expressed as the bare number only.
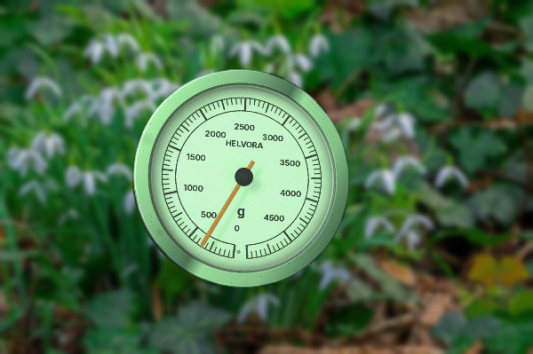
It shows 350
